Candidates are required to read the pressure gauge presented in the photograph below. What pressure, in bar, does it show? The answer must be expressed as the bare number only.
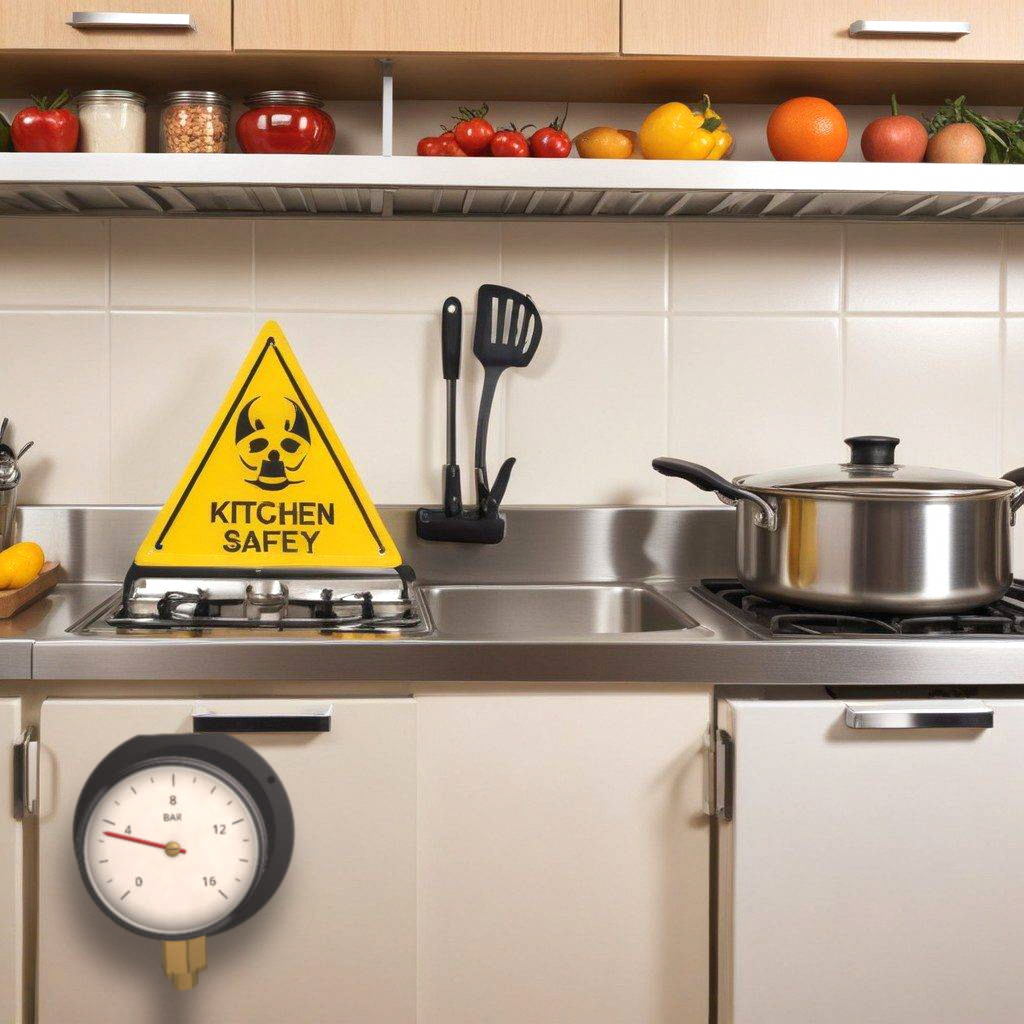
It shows 3.5
